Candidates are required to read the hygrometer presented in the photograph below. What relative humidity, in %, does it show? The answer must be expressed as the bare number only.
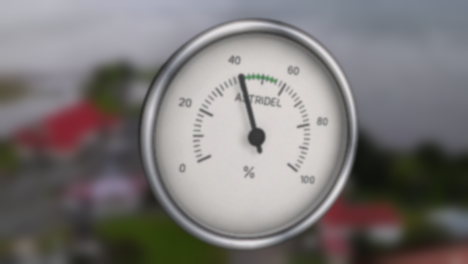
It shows 40
